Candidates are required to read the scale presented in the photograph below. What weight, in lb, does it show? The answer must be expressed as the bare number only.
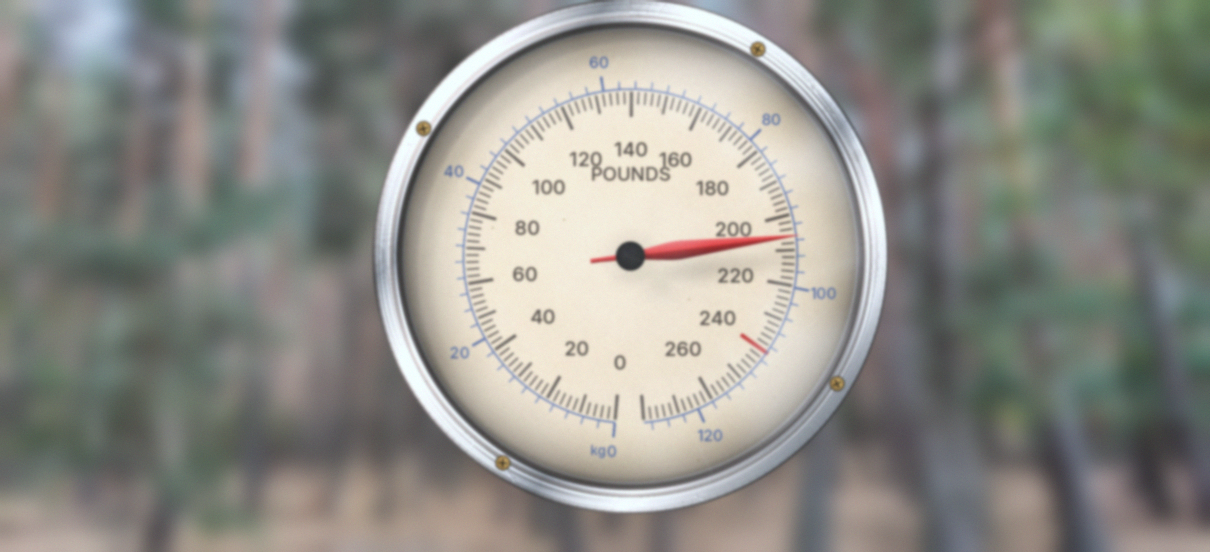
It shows 206
